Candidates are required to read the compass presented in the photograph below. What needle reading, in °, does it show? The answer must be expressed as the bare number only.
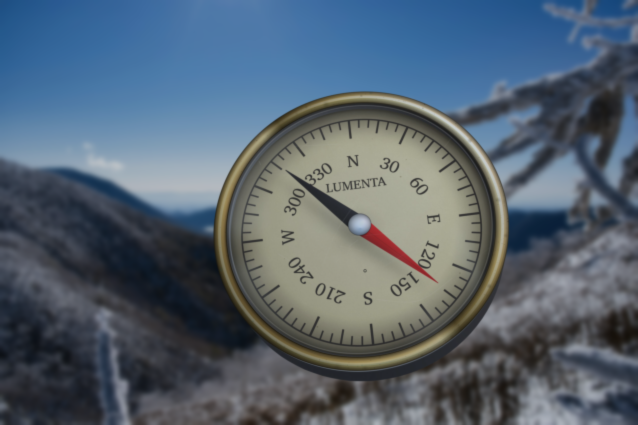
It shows 135
